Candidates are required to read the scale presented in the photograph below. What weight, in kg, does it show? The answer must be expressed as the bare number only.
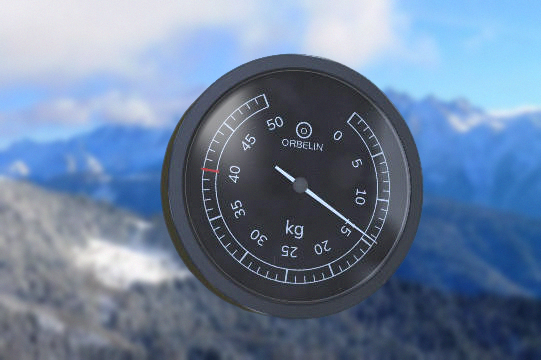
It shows 14.5
